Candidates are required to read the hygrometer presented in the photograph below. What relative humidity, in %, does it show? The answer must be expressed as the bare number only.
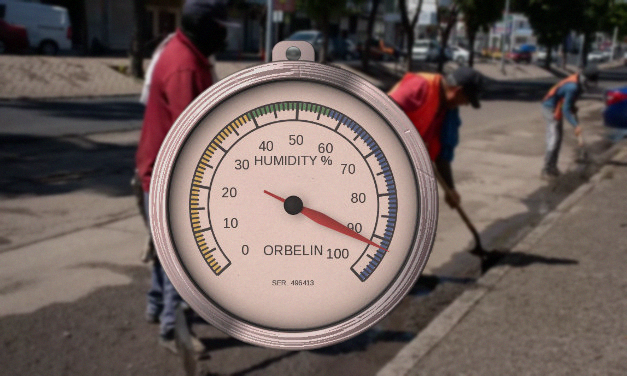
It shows 92
